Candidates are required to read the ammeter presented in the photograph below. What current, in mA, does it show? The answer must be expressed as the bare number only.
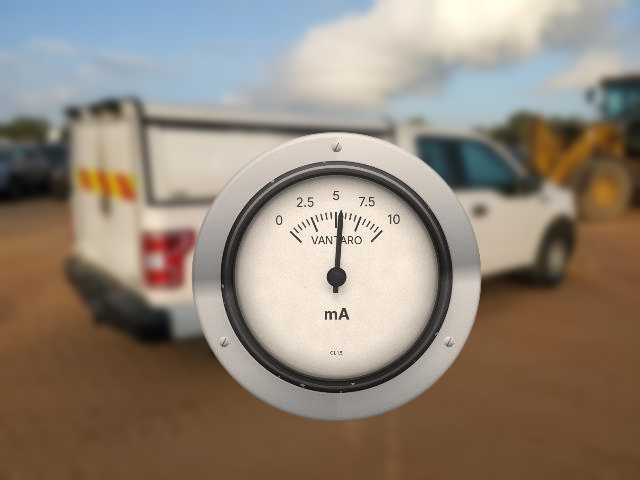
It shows 5.5
